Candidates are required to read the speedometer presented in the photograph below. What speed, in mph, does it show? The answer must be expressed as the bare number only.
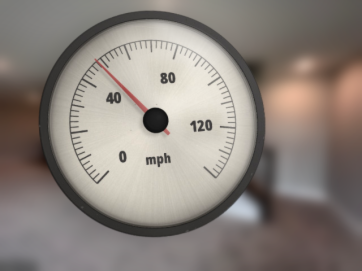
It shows 48
